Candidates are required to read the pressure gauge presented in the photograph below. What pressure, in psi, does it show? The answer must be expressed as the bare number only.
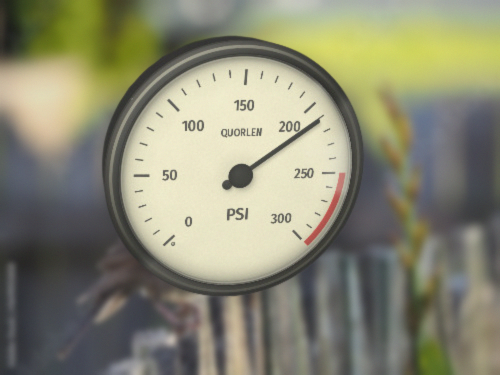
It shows 210
